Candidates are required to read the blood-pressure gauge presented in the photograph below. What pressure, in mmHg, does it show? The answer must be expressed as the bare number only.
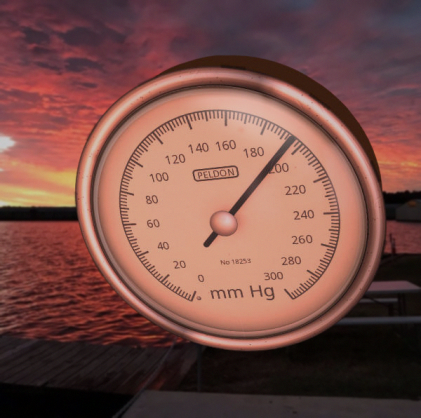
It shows 194
